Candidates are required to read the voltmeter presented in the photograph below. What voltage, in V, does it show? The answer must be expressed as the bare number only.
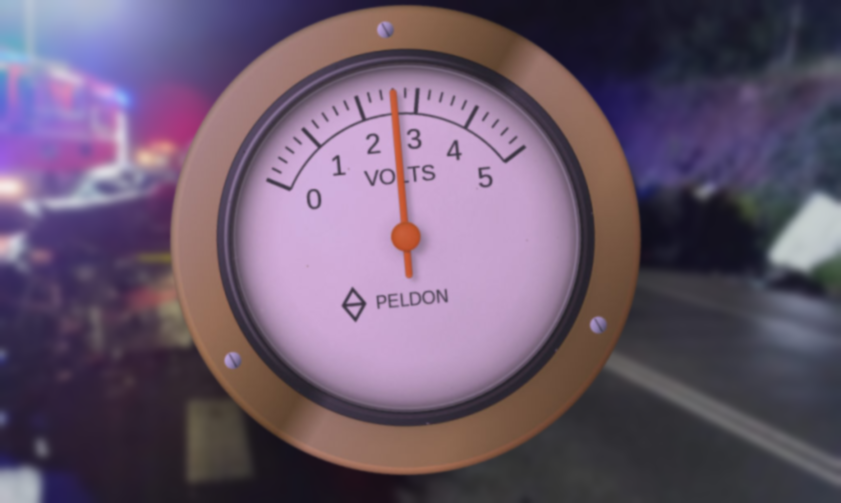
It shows 2.6
